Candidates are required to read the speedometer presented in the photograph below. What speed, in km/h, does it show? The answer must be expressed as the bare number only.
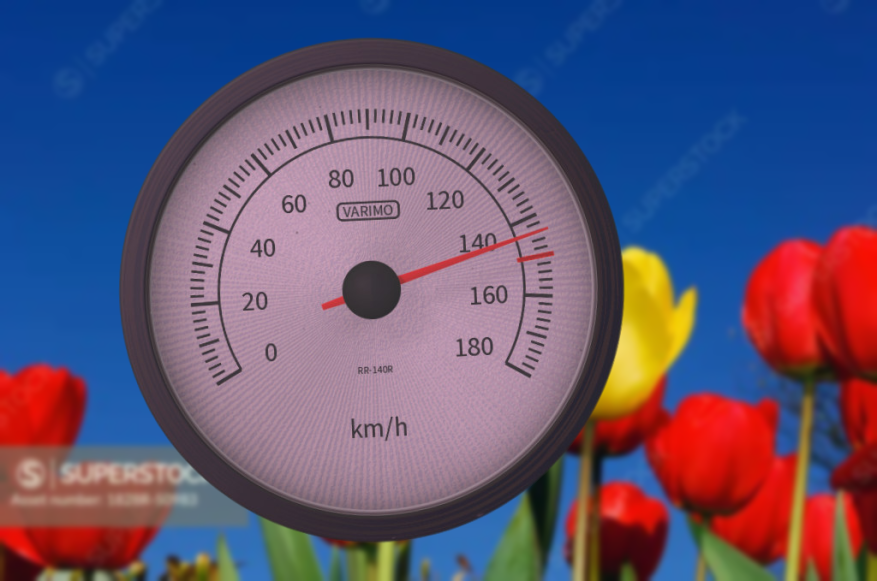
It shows 144
